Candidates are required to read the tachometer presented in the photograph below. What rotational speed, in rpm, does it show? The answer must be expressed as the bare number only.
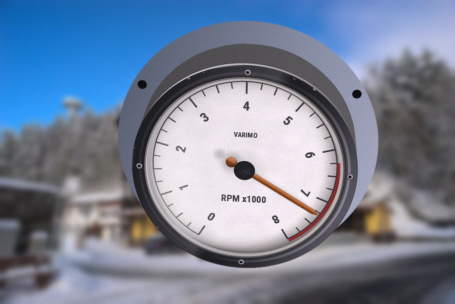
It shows 7250
